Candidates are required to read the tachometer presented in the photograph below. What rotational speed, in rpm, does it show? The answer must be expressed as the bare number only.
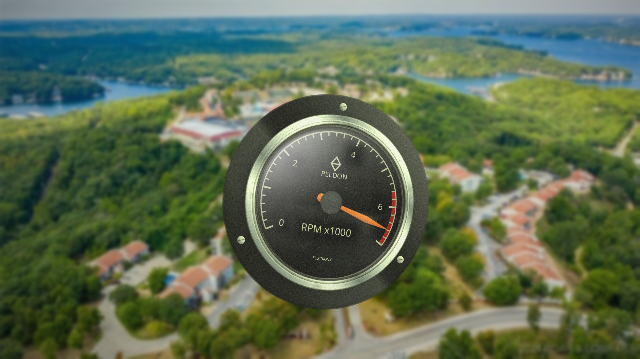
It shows 6600
